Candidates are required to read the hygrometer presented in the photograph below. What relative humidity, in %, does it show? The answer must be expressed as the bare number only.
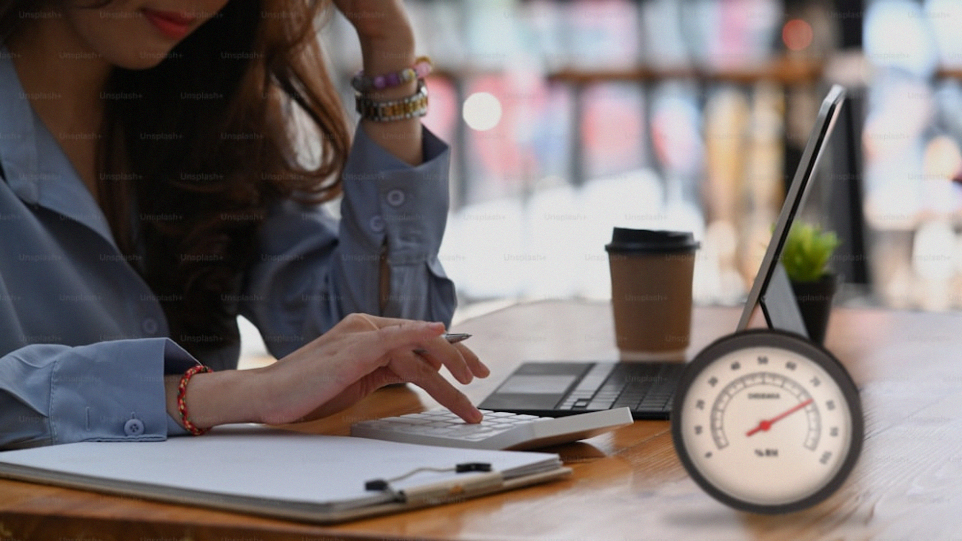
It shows 75
